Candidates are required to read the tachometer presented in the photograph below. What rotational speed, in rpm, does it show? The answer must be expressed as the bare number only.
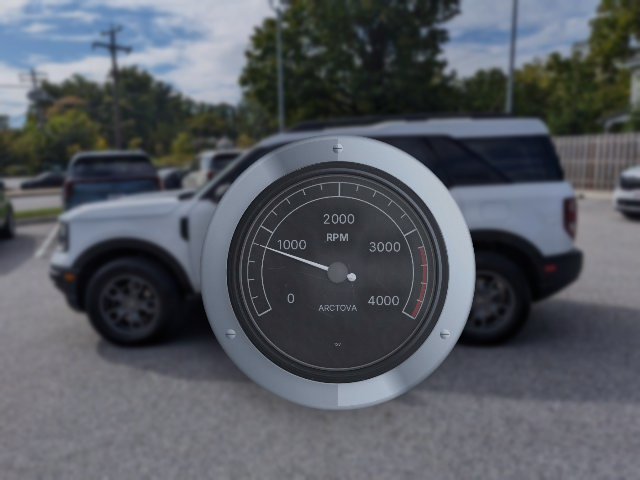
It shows 800
